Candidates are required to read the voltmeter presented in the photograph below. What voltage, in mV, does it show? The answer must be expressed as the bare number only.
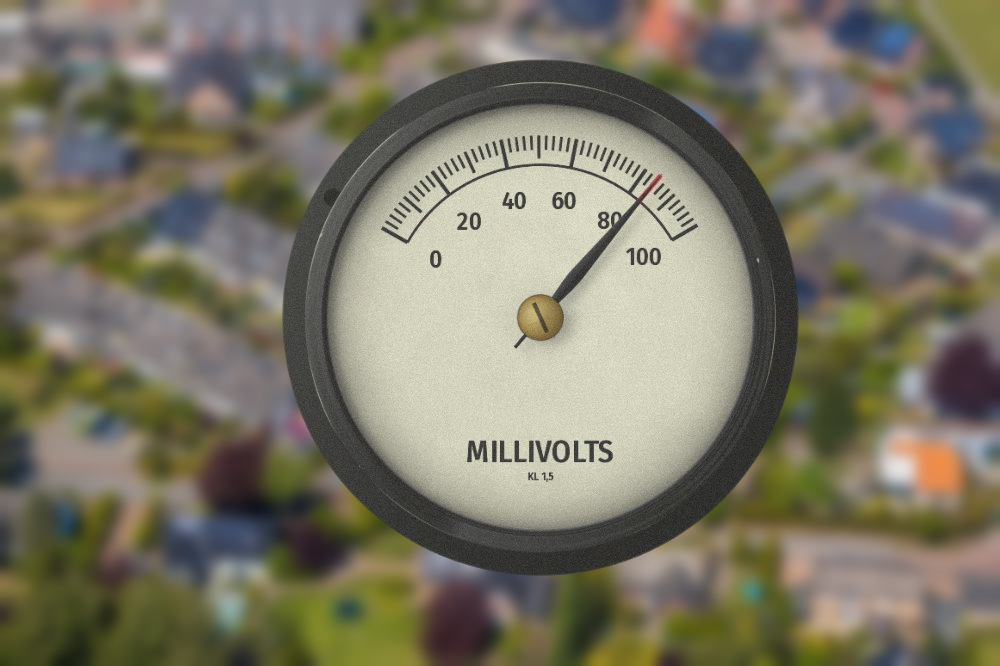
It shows 84
